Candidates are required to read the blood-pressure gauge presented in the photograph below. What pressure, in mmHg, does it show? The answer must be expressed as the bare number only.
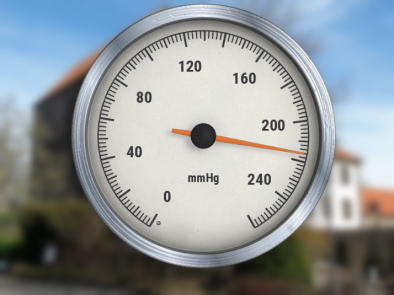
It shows 216
